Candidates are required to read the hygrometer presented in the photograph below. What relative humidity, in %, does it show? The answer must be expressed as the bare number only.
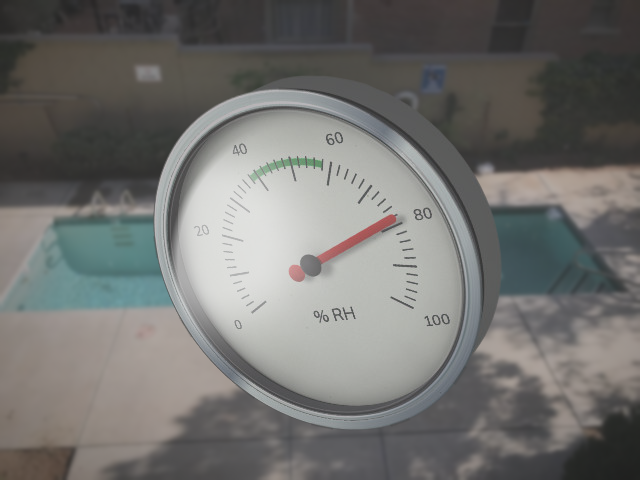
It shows 78
